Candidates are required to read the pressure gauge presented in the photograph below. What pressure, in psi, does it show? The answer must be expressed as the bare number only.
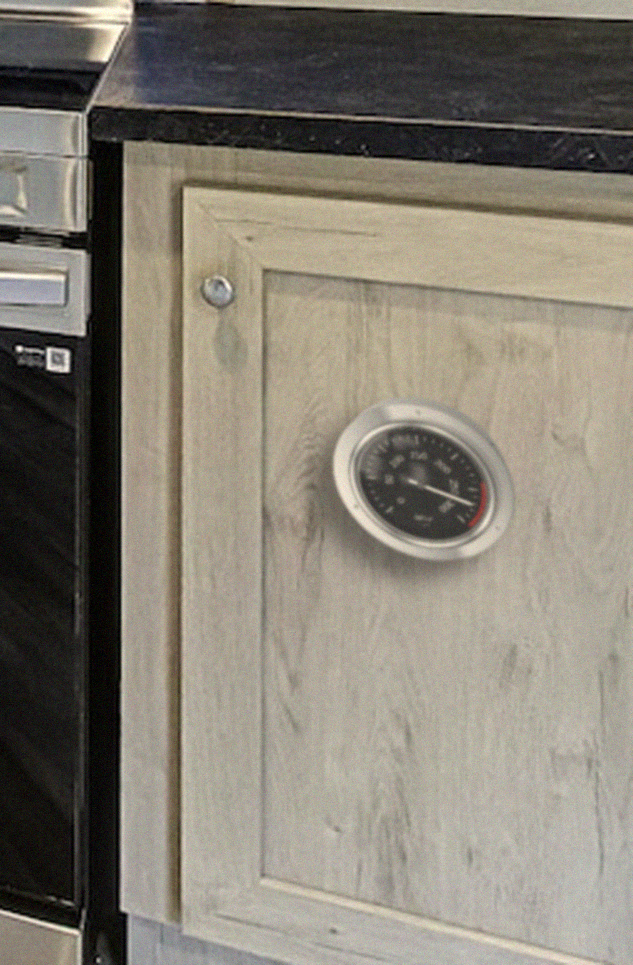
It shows 270
